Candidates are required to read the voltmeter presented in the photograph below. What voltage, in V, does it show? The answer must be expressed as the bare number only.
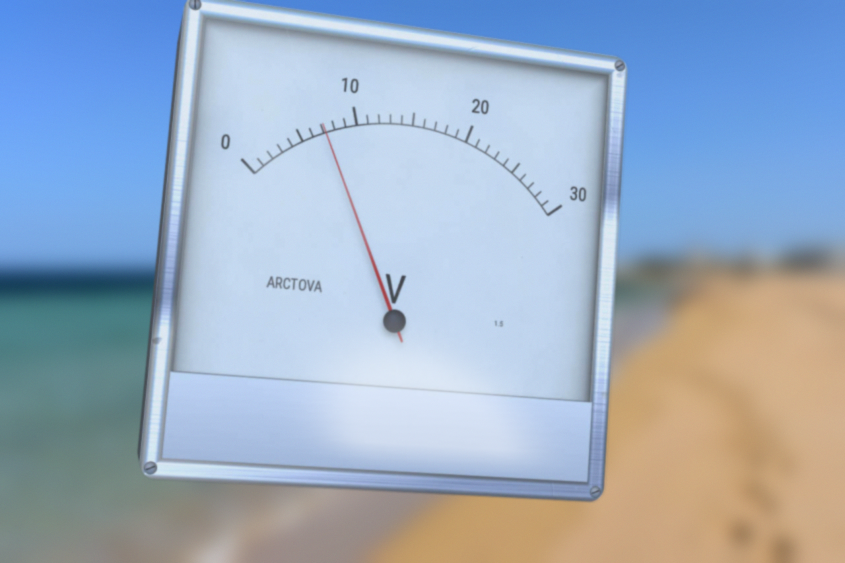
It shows 7
